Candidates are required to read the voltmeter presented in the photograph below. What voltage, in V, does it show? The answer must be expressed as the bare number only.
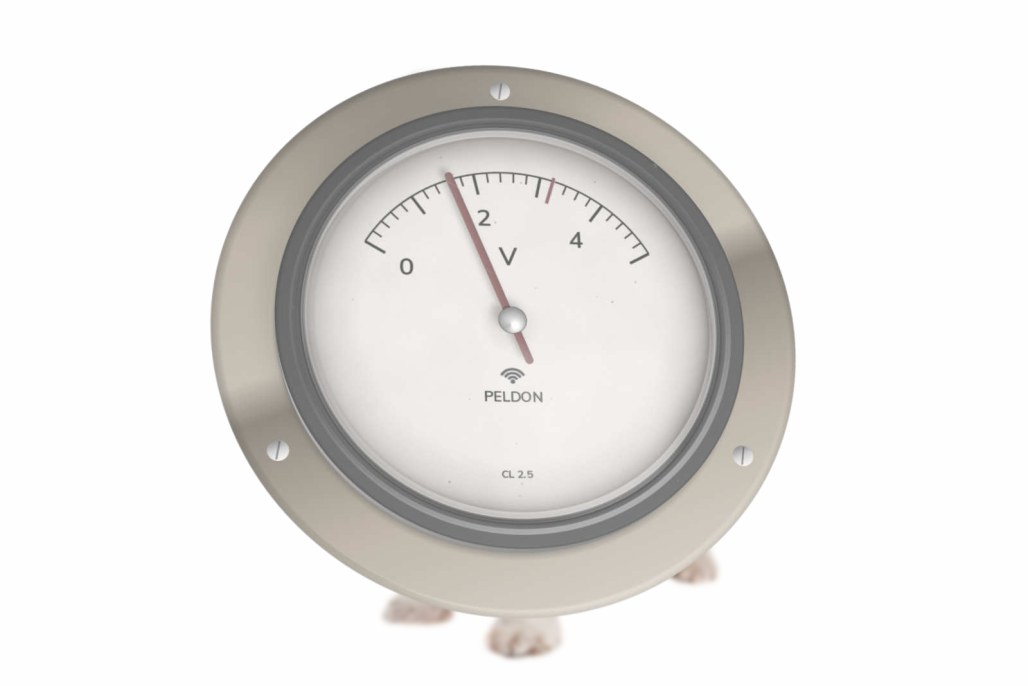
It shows 1.6
